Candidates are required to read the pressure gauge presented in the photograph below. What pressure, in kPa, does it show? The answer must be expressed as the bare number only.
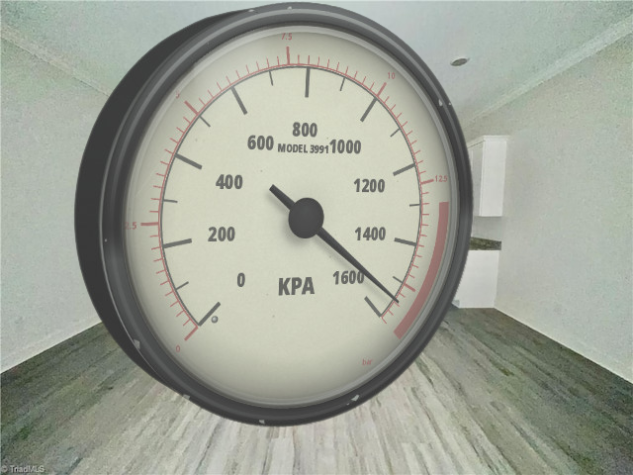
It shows 1550
